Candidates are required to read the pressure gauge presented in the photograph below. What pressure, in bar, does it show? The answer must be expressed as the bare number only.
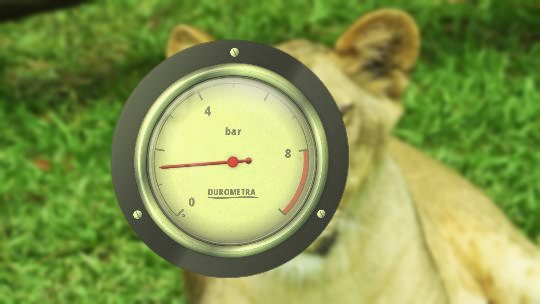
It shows 1.5
